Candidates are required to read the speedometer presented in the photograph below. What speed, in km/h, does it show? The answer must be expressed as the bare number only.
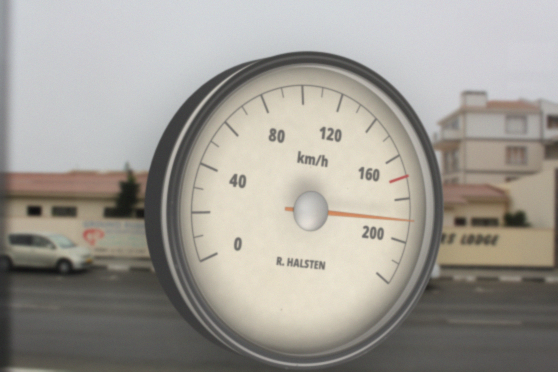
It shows 190
